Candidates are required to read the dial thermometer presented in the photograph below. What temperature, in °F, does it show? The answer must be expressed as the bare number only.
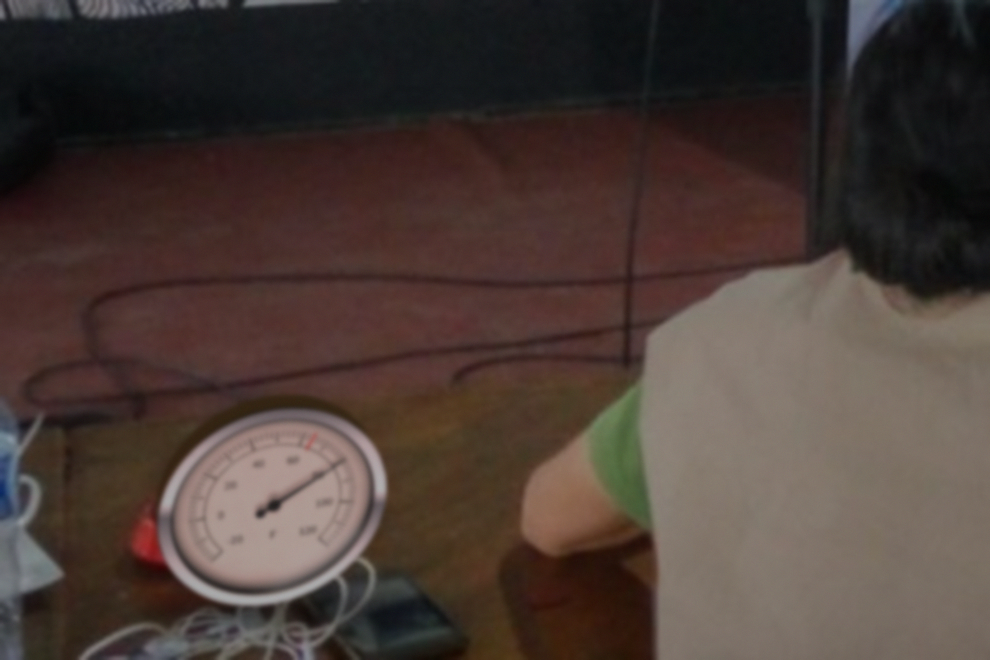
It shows 80
